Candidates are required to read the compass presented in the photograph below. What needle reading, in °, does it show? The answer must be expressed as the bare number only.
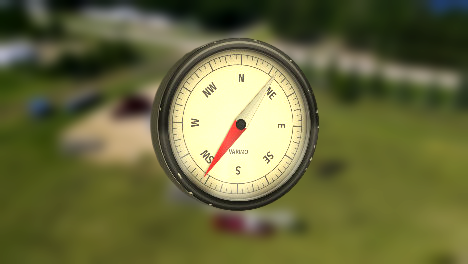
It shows 215
